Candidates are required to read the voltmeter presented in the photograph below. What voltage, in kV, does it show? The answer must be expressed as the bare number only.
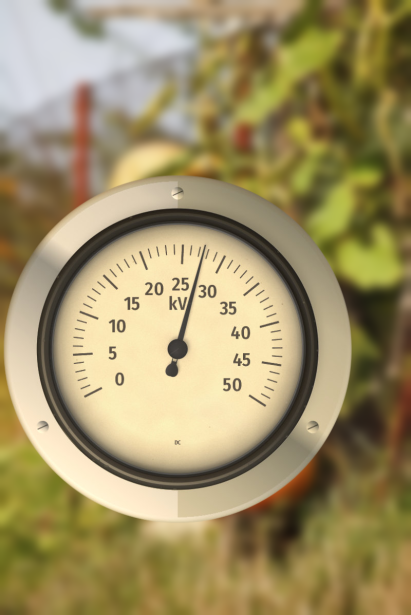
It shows 27.5
